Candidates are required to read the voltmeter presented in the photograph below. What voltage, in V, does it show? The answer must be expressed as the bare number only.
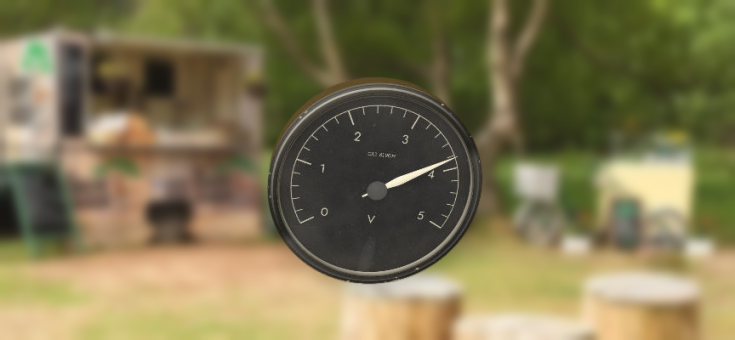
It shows 3.8
